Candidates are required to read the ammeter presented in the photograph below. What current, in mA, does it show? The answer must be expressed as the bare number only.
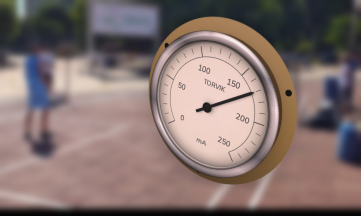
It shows 170
